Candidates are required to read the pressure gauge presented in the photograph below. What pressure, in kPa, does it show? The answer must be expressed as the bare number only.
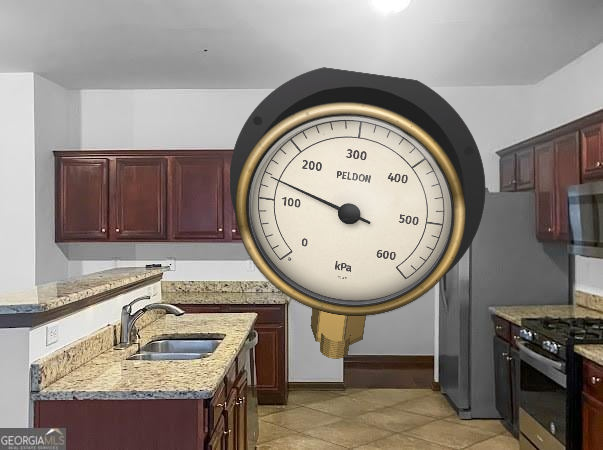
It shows 140
